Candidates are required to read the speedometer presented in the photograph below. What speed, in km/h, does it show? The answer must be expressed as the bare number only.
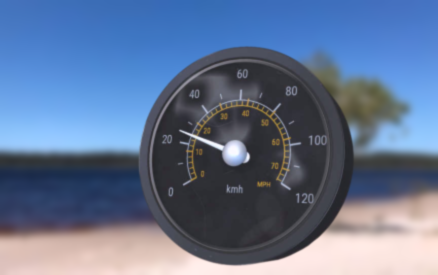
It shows 25
